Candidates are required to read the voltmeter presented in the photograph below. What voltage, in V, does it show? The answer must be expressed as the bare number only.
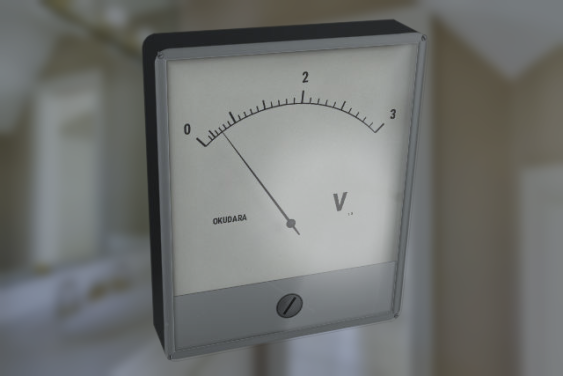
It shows 0.7
